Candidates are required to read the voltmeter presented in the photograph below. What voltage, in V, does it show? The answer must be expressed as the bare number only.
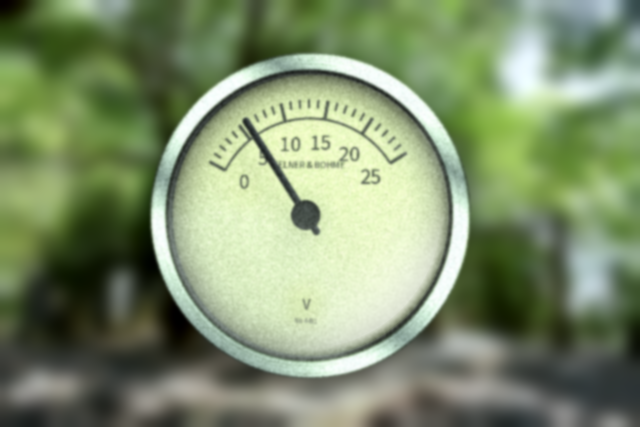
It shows 6
